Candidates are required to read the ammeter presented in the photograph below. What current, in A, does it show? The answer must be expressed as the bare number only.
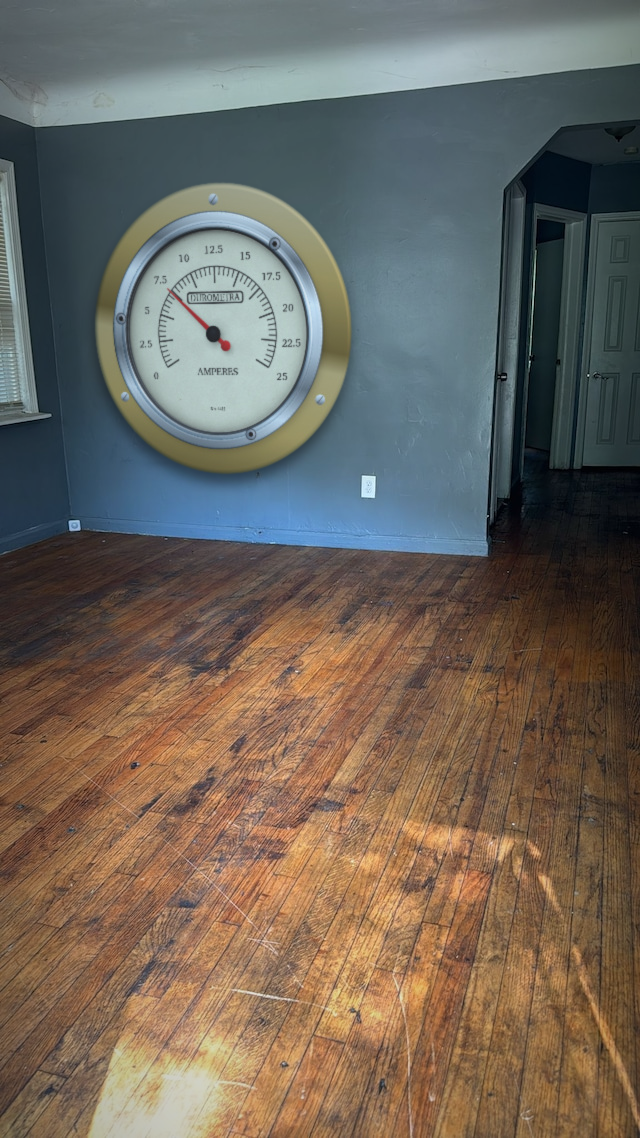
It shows 7.5
